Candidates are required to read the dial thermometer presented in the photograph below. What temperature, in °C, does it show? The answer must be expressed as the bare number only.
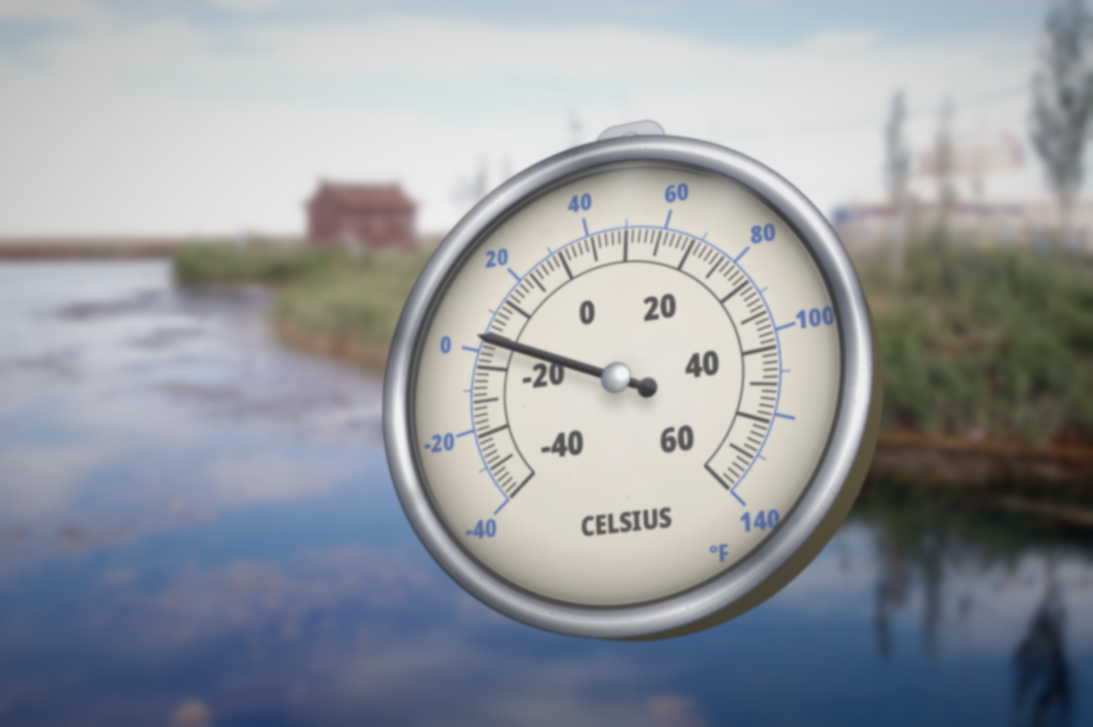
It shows -16
